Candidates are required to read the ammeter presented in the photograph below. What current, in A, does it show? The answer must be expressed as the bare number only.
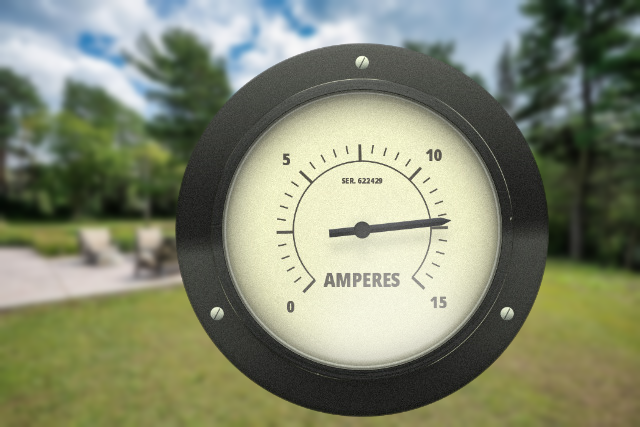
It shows 12.25
